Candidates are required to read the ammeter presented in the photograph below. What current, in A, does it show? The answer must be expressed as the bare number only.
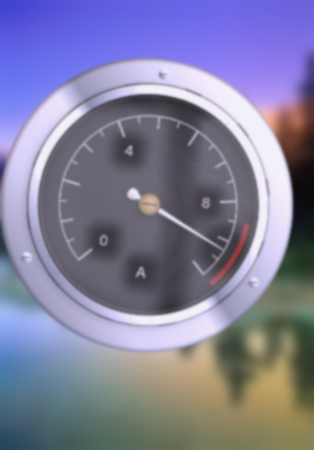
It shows 9.25
